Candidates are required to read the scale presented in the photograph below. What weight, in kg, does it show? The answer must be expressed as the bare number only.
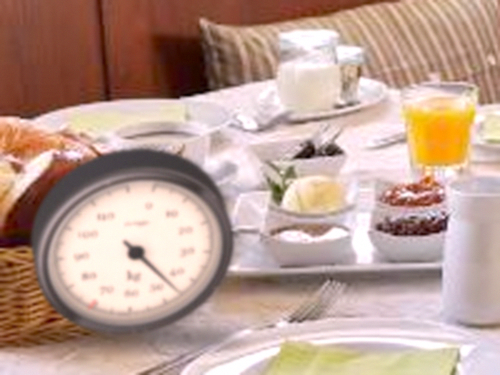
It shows 45
